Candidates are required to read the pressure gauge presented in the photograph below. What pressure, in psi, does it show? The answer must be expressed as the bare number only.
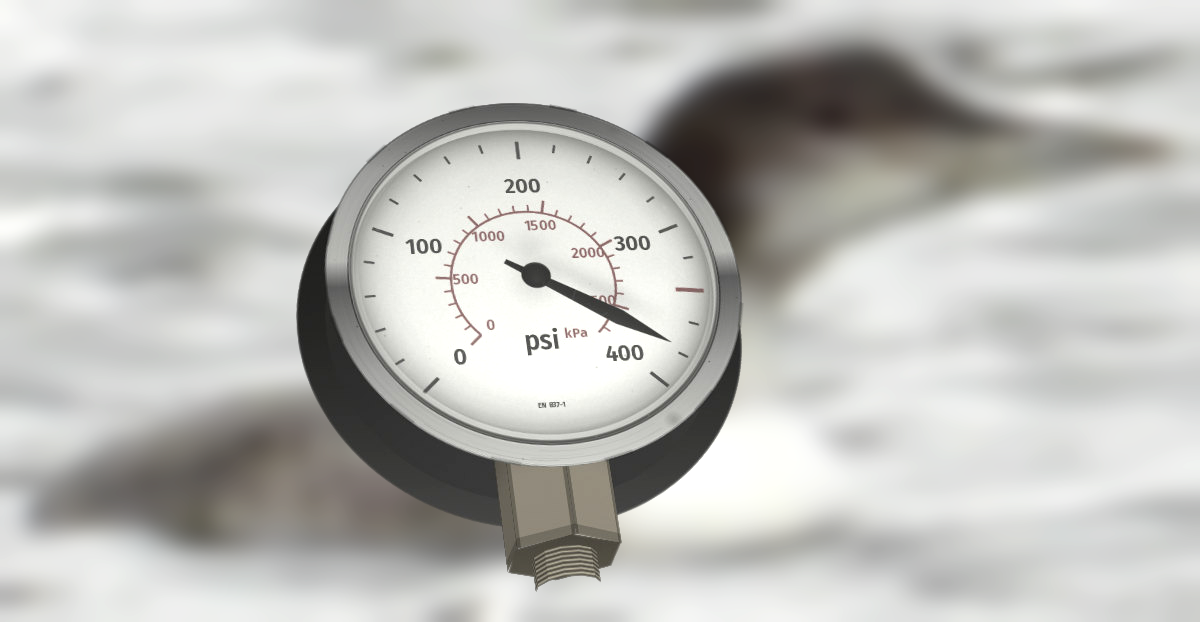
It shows 380
